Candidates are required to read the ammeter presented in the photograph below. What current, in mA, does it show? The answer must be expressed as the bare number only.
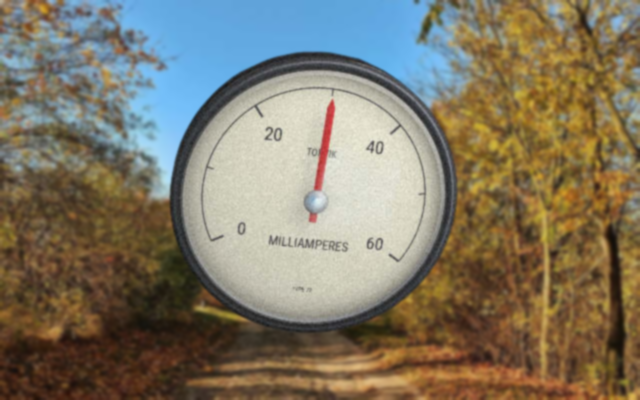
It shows 30
